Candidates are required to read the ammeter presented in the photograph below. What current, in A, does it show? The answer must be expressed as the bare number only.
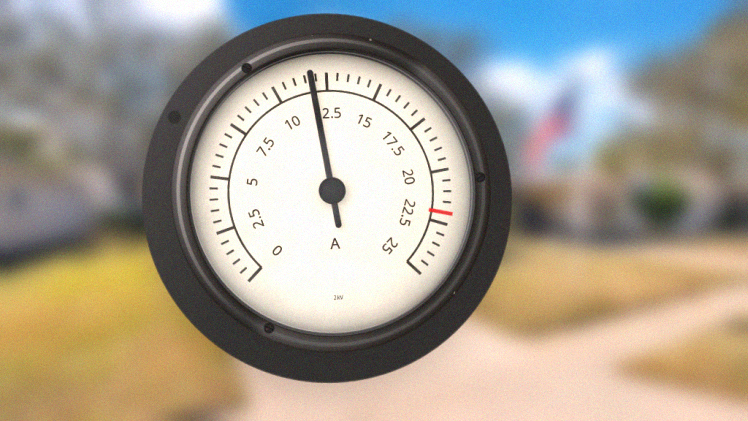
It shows 11.75
